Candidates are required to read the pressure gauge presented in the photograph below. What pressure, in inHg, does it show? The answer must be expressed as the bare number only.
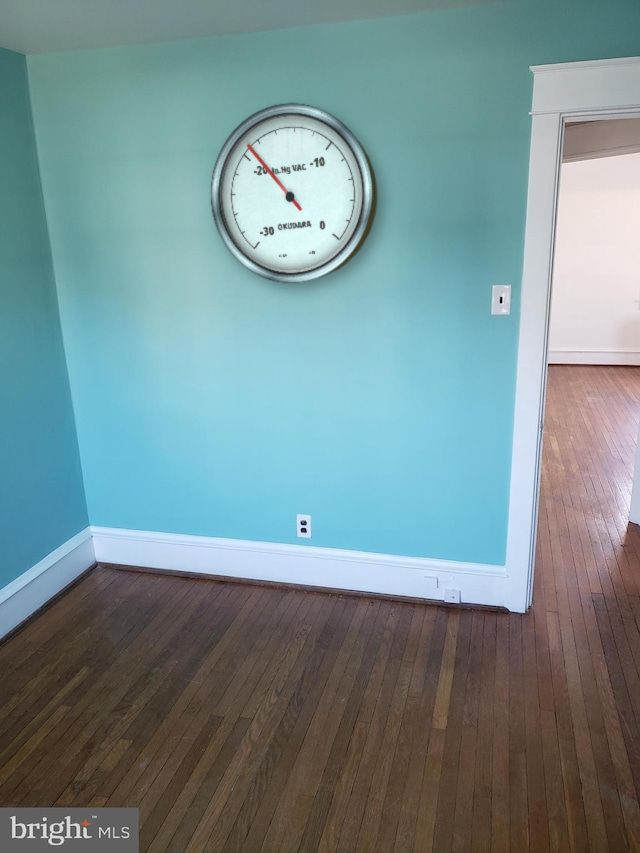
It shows -19
